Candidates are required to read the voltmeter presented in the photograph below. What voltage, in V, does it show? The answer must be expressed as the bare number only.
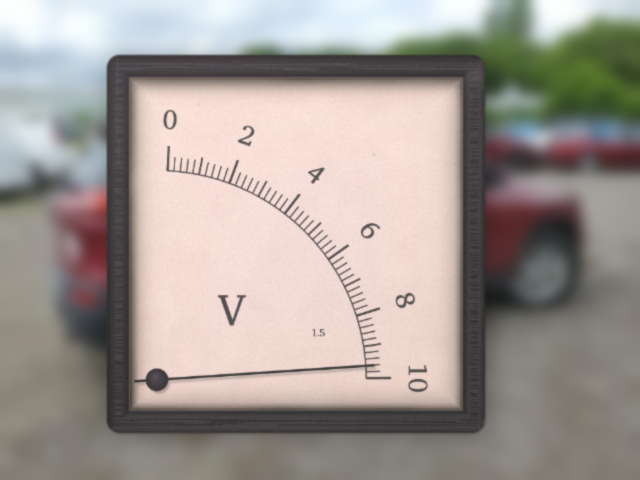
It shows 9.6
